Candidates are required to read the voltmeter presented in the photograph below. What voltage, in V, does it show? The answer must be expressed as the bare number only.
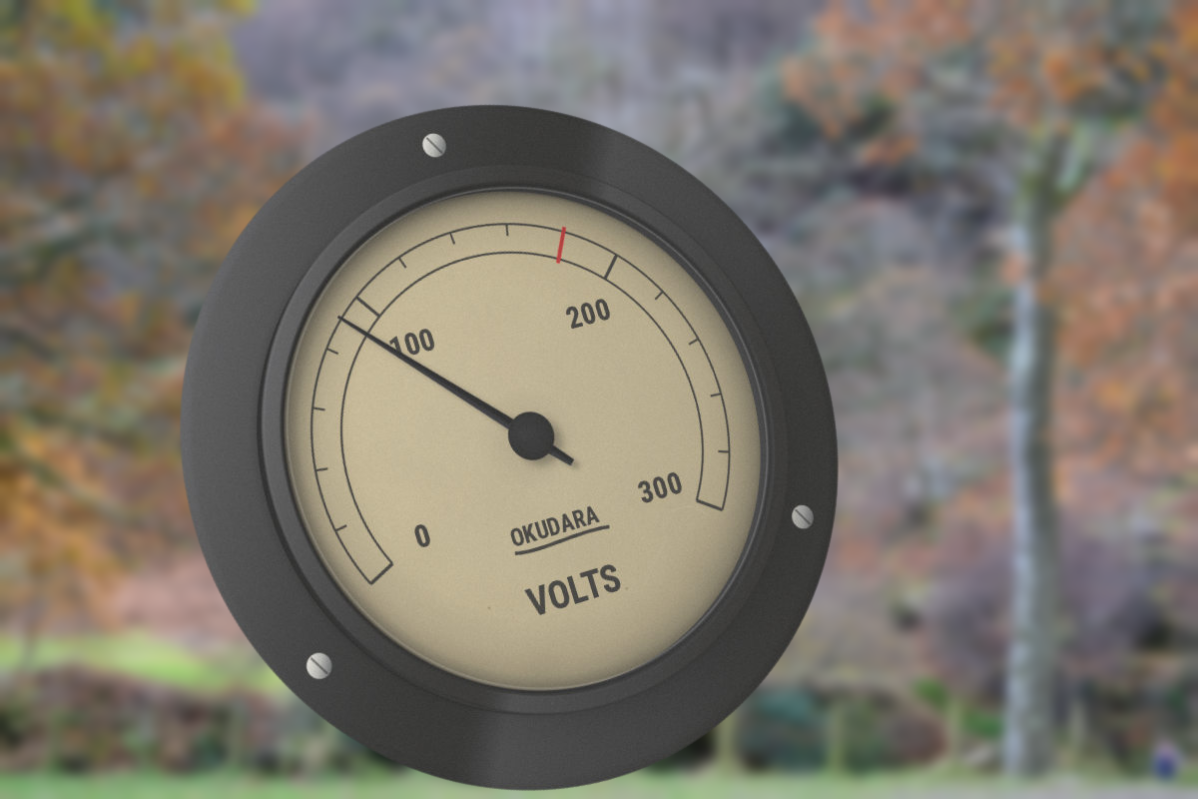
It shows 90
